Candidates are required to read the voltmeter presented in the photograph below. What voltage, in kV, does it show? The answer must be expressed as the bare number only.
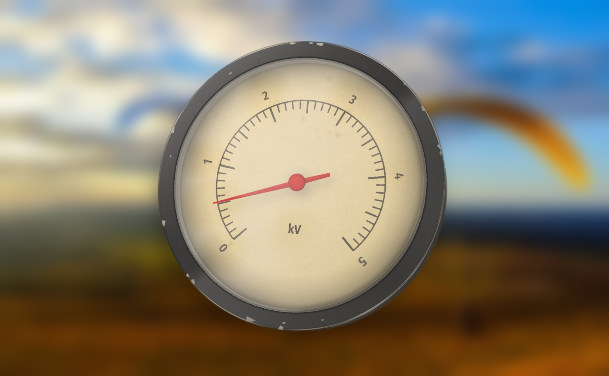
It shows 0.5
